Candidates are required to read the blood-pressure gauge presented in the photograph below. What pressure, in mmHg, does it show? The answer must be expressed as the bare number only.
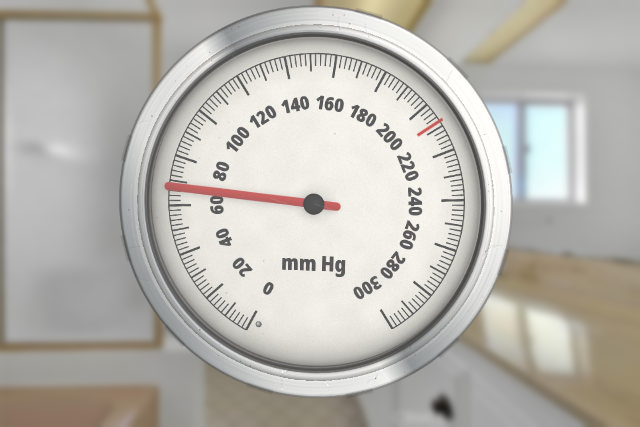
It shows 68
